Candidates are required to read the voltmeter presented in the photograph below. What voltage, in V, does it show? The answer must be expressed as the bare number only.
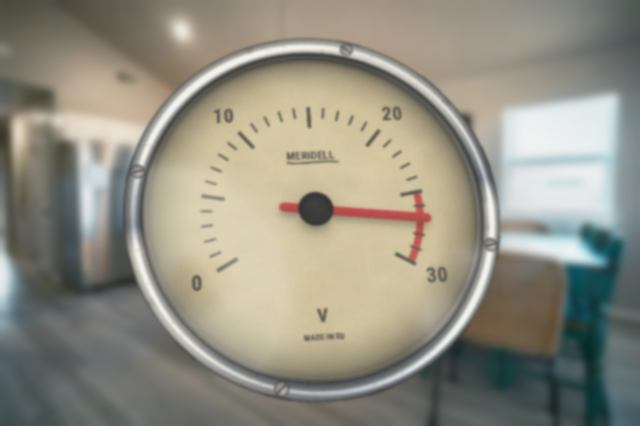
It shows 27
